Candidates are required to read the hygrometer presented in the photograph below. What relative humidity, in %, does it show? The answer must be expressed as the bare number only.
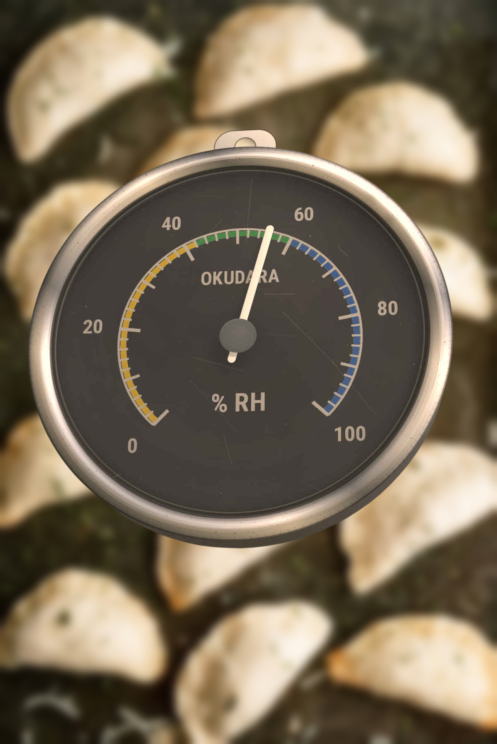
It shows 56
